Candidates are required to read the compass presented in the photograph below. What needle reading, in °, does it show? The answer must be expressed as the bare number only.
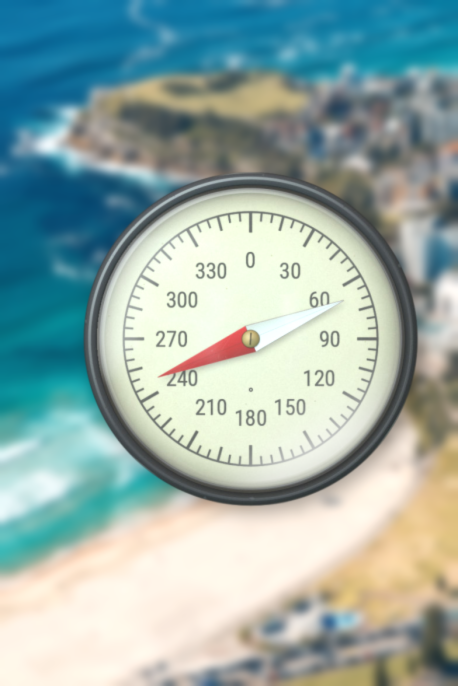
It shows 247.5
